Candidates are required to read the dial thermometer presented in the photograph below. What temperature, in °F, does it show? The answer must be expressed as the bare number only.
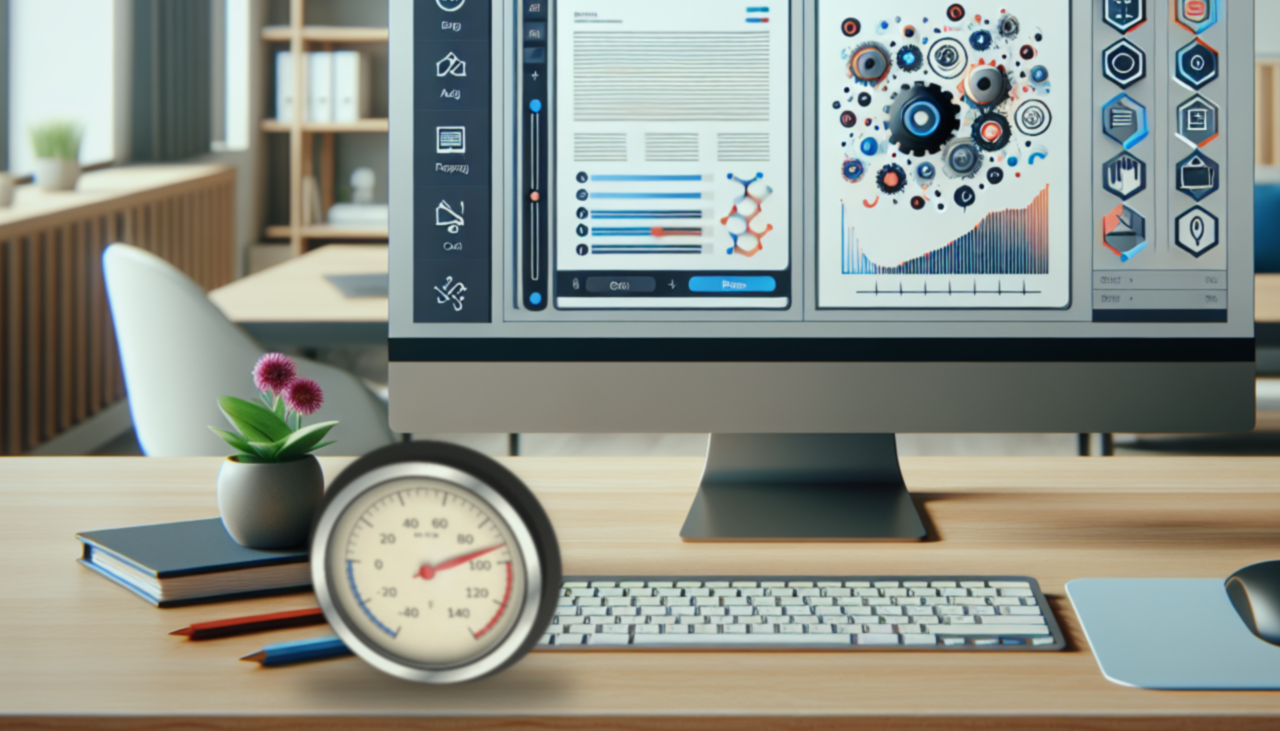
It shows 92
